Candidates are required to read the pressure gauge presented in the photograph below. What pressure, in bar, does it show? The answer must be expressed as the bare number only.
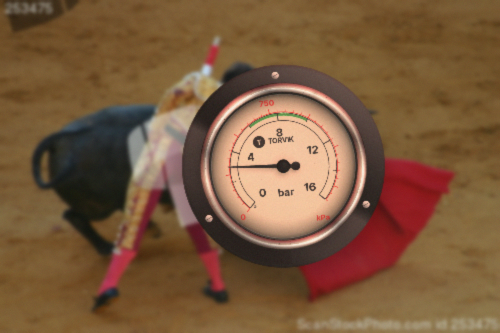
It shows 3
